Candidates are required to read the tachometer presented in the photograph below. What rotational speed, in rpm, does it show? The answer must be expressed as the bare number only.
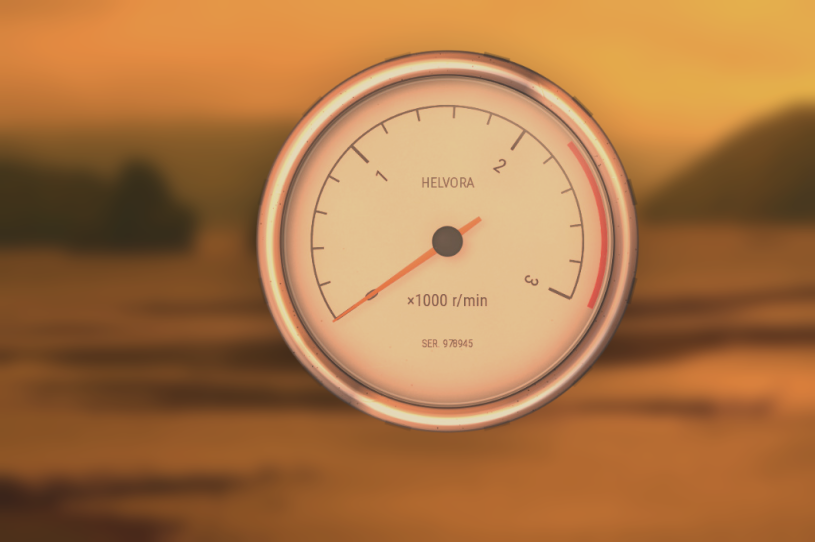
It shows 0
